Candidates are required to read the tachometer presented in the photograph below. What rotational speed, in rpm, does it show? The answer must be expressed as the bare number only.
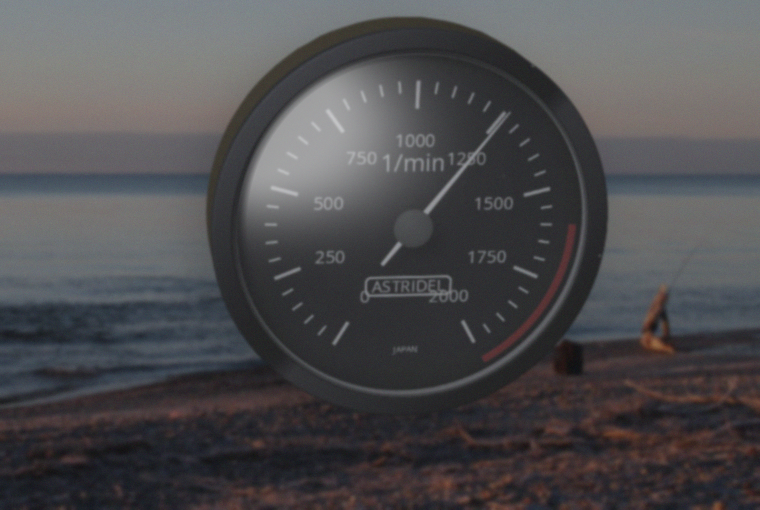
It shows 1250
